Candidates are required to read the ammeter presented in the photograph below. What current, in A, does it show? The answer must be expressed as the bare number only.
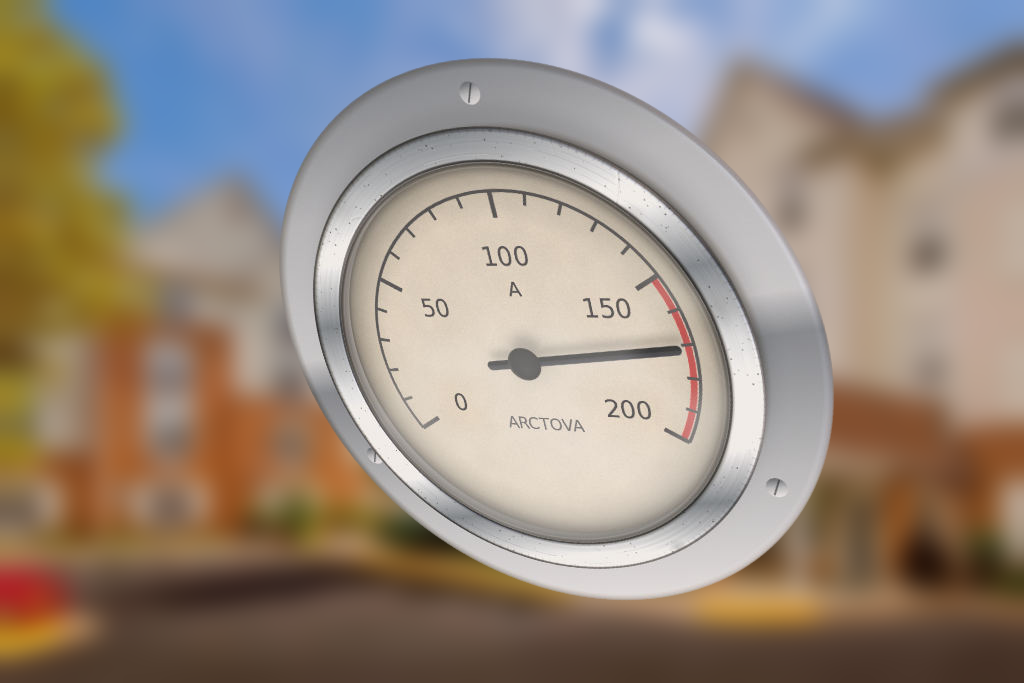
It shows 170
